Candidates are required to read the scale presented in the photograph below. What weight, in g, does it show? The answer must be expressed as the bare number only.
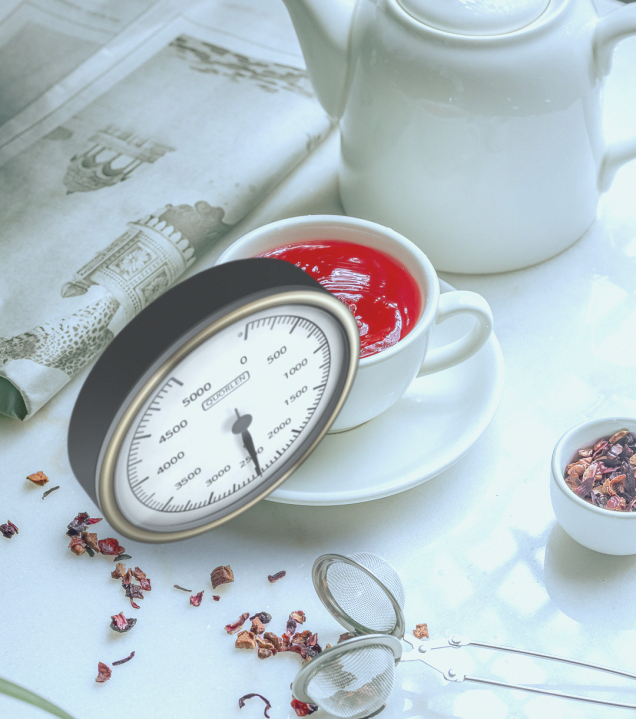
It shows 2500
